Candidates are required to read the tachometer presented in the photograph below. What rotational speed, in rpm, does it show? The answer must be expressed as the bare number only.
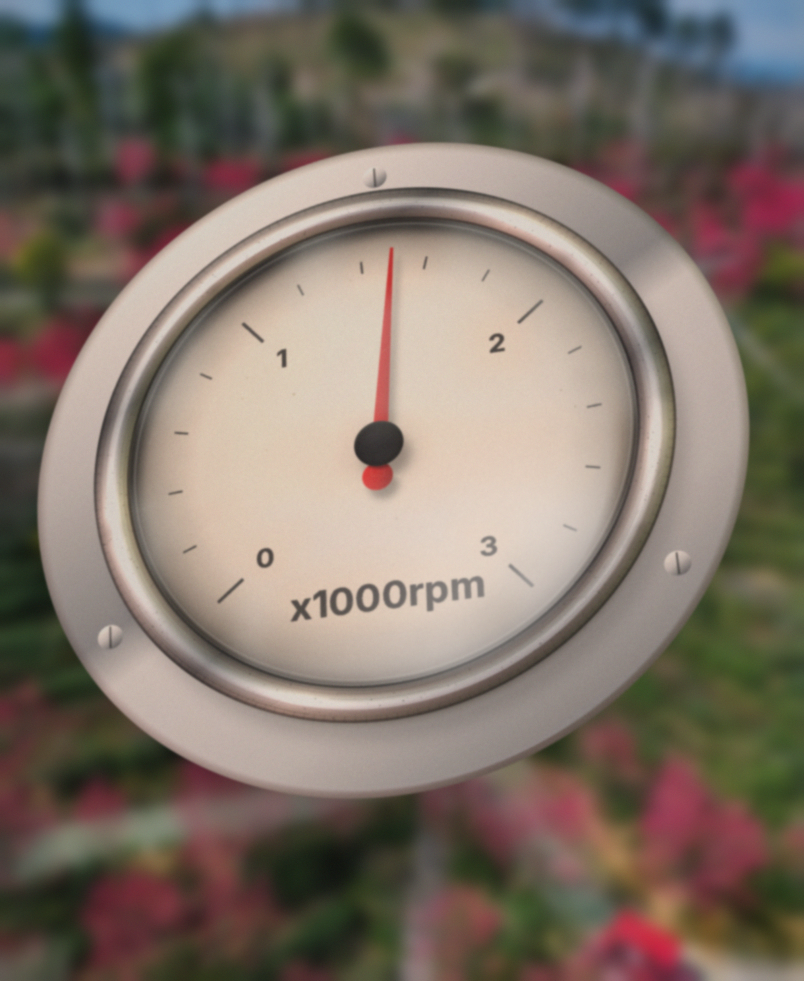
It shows 1500
